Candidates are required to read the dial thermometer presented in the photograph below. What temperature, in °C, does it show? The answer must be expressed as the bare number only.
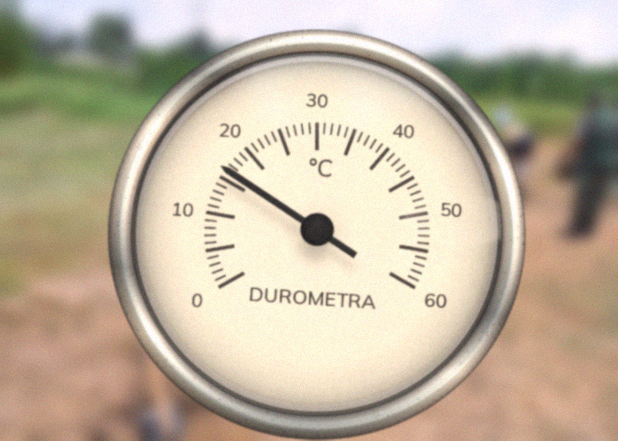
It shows 16
